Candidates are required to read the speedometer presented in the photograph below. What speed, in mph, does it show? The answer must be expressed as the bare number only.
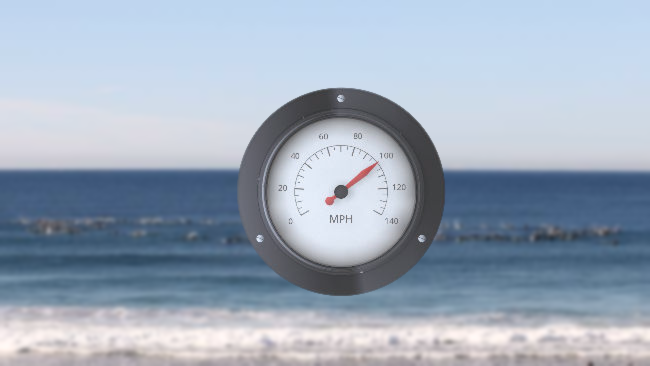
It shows 100
